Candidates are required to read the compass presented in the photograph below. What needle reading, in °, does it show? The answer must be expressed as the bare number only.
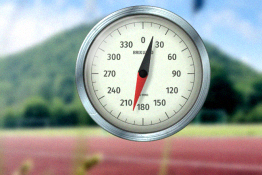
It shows 195
